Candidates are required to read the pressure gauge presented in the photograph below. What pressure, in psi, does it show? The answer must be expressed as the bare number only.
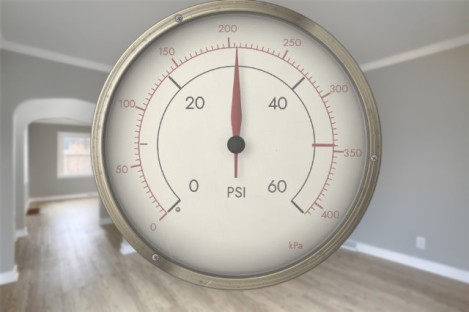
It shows 30
